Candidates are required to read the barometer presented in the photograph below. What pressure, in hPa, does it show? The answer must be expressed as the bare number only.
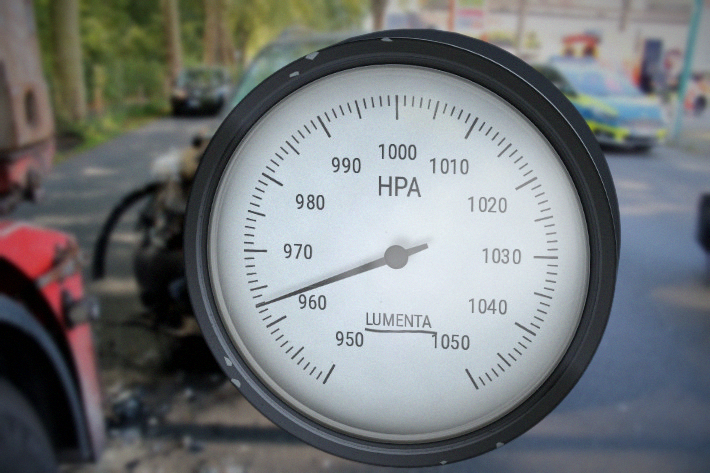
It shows 963
